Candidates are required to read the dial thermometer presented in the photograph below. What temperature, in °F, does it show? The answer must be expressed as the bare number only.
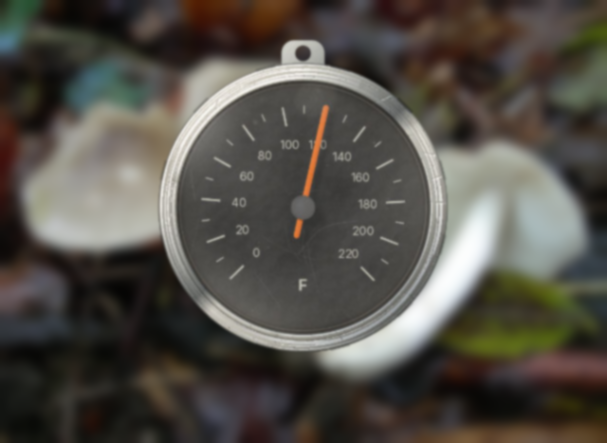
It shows 120
